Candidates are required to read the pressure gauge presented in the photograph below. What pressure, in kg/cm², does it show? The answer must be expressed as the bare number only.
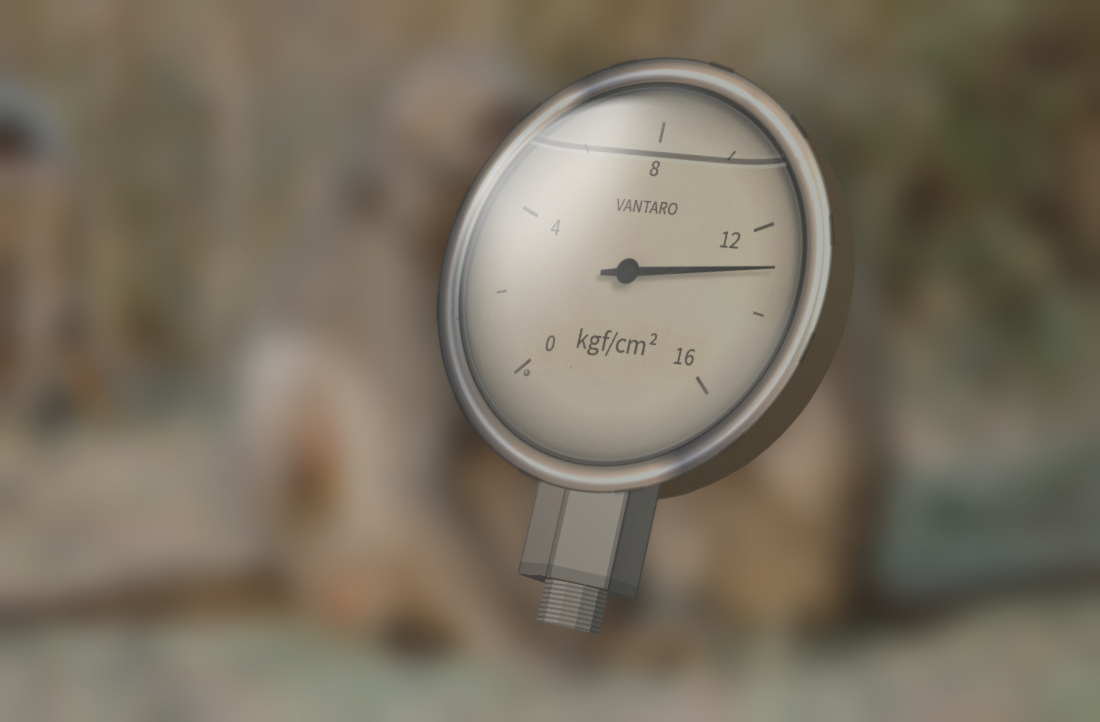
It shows 13
